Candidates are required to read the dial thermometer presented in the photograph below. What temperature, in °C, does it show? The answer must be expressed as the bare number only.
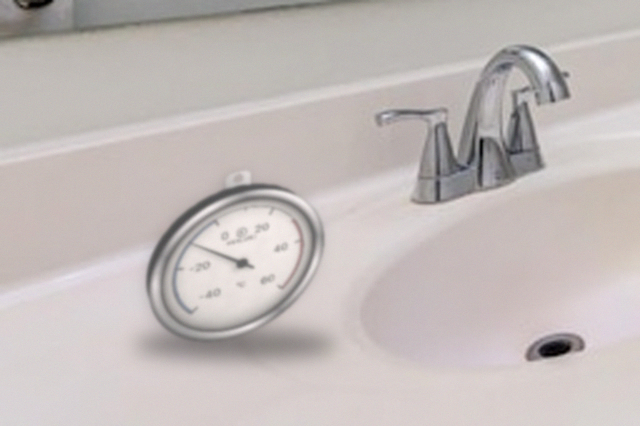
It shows -10
